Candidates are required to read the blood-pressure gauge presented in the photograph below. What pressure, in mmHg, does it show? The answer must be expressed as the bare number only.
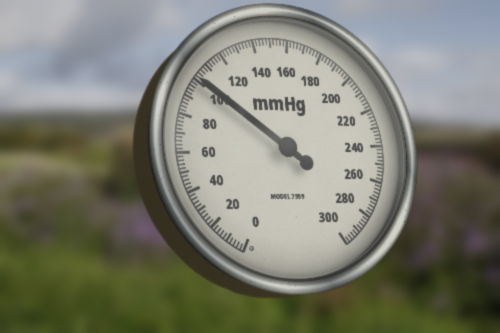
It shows 100
